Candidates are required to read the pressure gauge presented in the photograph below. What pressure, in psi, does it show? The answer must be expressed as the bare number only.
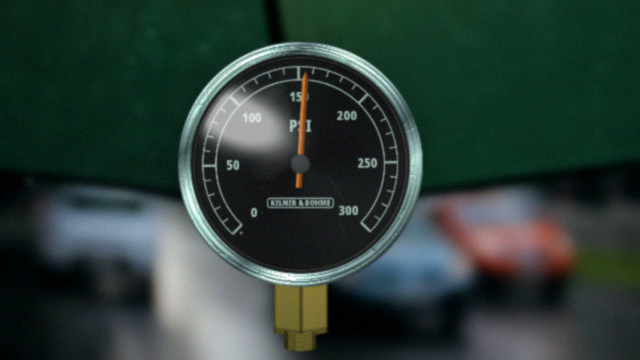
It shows 155
